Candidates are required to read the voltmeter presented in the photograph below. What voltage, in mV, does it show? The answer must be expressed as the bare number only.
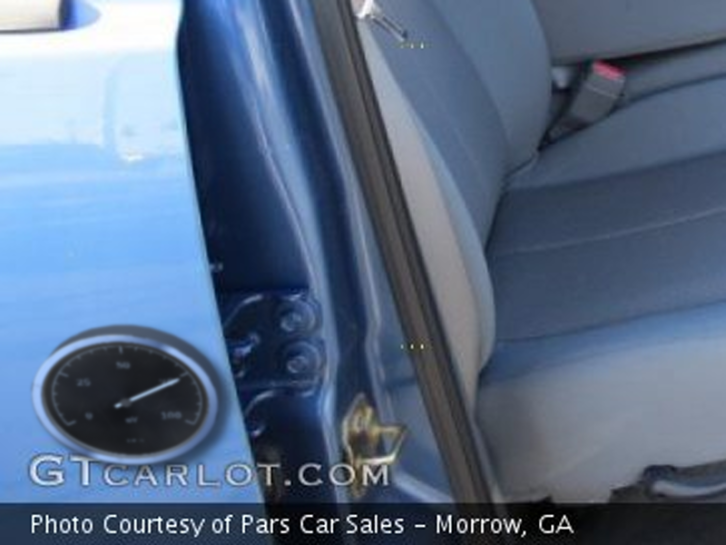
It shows 75
